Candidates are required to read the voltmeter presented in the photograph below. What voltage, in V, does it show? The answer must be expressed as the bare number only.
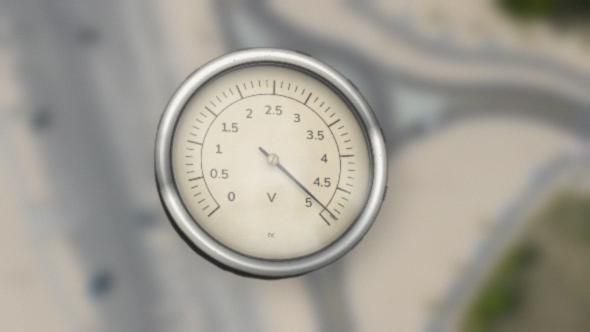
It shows 4.9
